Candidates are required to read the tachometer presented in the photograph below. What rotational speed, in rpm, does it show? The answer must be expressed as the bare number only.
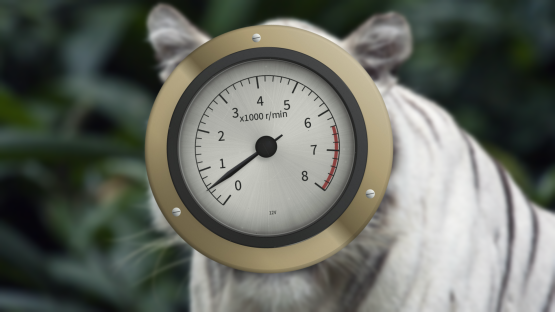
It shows 500
